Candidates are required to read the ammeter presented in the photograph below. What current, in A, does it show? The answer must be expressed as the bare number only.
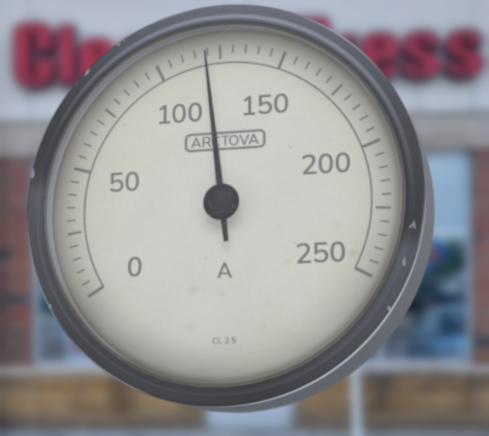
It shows 120
